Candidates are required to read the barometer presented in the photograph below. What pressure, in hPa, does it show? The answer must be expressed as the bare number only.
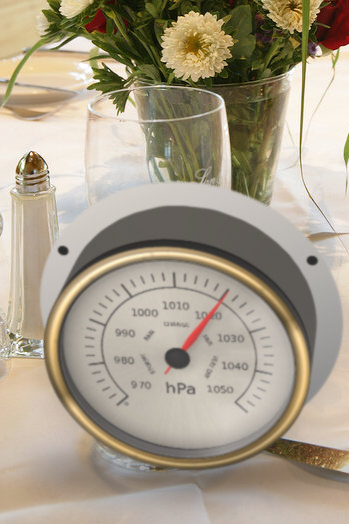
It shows 1020
